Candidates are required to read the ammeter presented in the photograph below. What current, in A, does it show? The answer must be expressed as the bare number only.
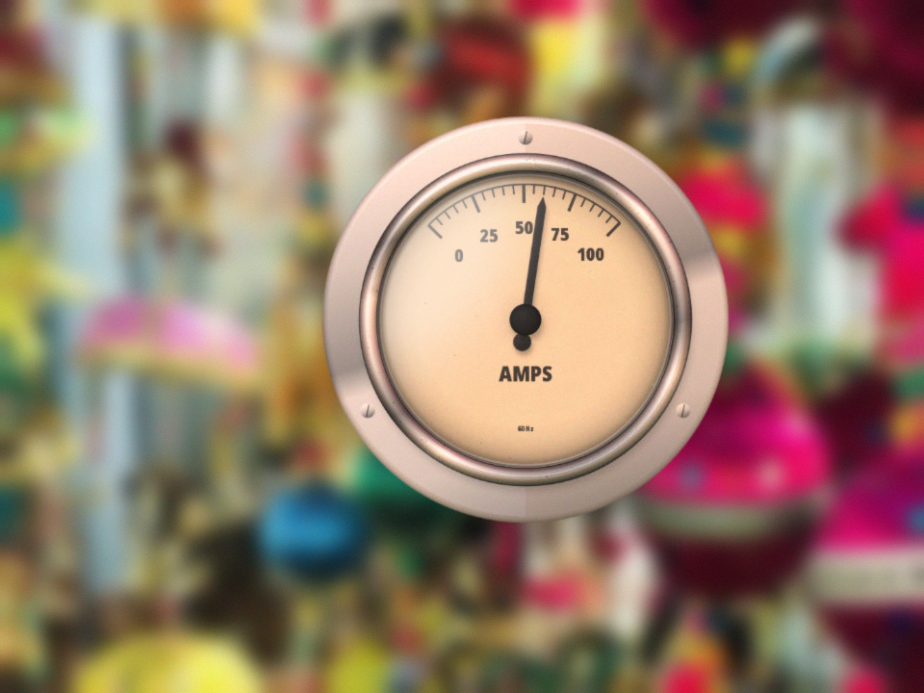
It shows 60
